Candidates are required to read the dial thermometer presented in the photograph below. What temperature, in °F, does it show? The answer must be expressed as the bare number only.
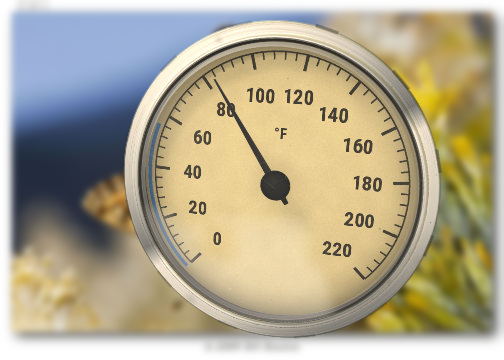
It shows 84
